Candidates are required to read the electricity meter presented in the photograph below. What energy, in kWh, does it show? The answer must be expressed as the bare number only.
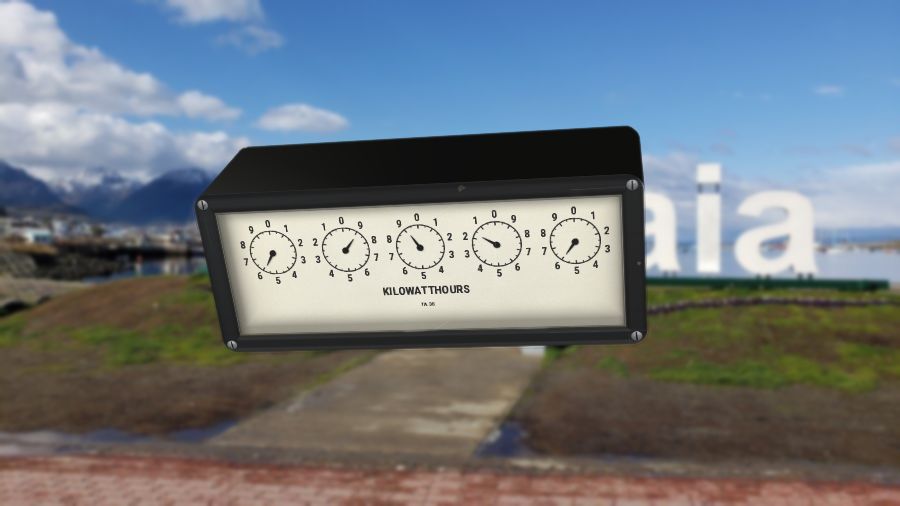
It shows 58916
